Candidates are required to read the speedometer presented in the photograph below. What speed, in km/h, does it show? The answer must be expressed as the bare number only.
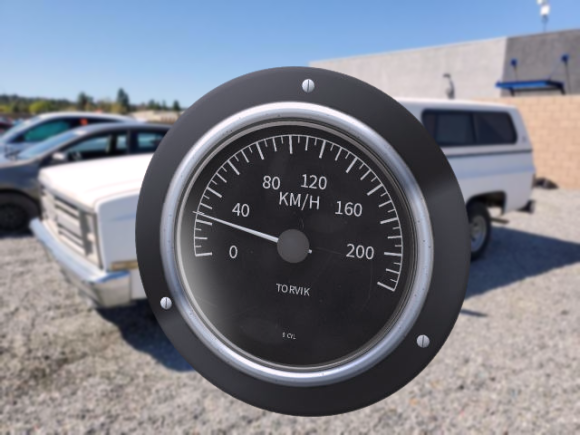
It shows 25
